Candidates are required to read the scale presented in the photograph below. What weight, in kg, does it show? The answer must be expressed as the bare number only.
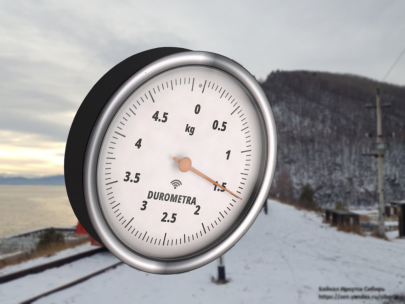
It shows 1.5
